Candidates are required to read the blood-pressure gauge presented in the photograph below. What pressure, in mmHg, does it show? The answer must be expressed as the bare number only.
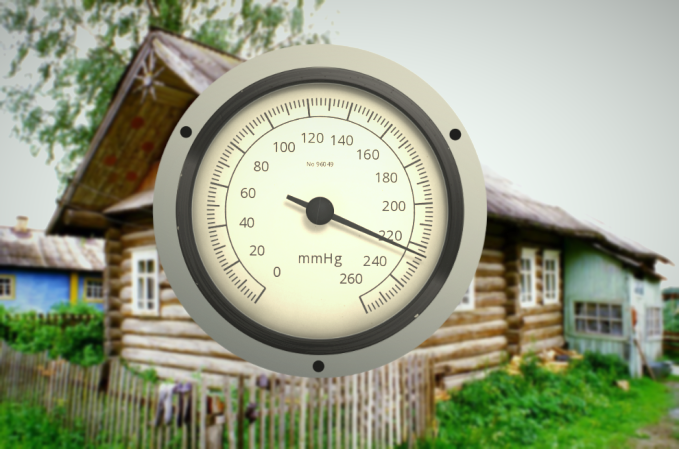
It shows 224
